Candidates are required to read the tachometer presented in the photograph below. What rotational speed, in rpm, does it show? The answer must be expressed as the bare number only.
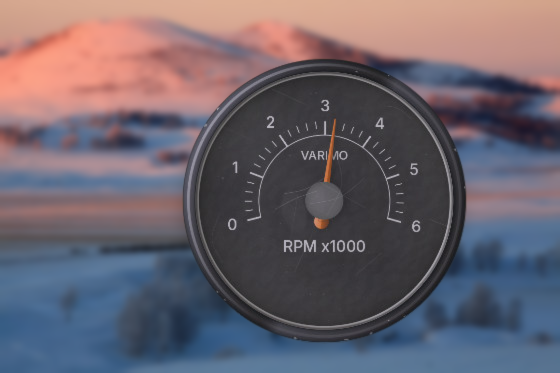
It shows 3200
